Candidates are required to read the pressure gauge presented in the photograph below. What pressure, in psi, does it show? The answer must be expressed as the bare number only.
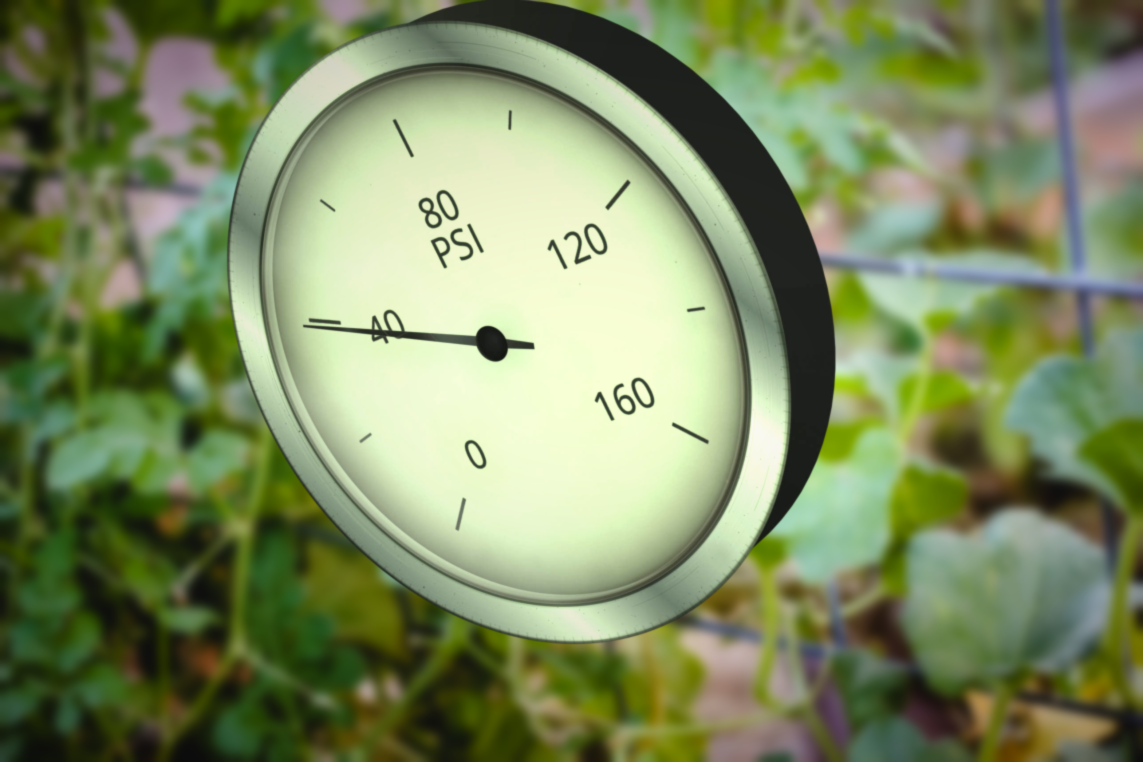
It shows 40
